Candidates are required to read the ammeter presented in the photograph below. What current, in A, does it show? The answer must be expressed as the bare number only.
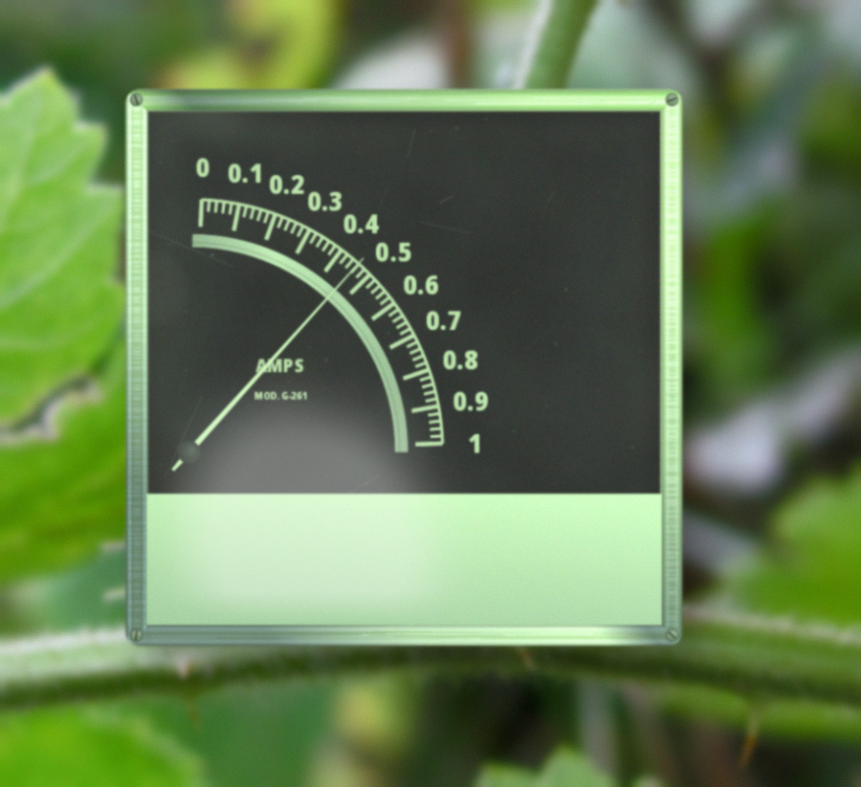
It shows 0.46
